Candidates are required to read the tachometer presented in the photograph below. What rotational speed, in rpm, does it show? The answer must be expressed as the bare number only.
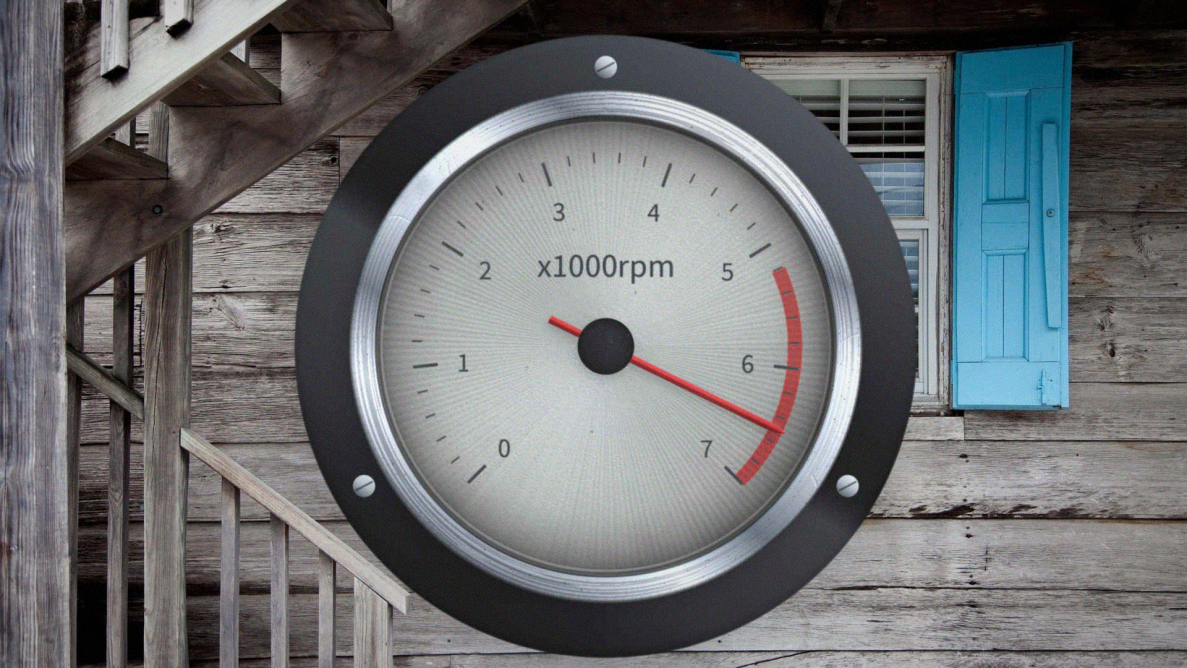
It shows 6500
